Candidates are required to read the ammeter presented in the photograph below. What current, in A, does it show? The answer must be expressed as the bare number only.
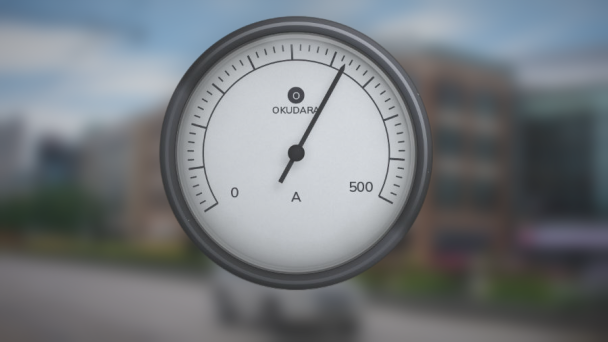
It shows 315
